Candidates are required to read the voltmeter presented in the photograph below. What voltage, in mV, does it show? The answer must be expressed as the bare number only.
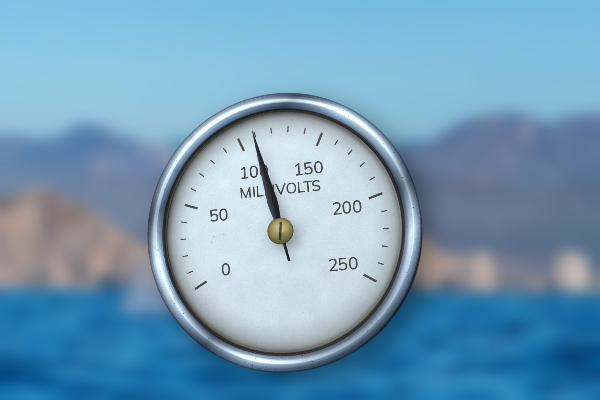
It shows 110
